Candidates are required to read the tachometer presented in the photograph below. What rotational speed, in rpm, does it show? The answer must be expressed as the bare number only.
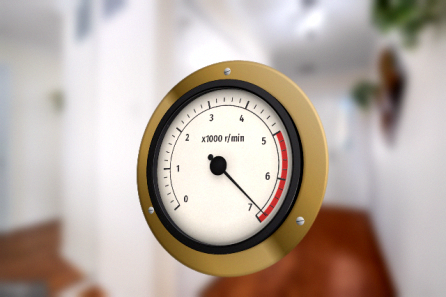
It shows 6800
